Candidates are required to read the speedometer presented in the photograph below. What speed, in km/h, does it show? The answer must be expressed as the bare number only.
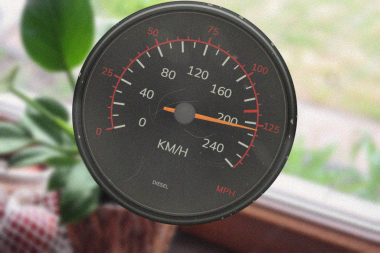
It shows 205
